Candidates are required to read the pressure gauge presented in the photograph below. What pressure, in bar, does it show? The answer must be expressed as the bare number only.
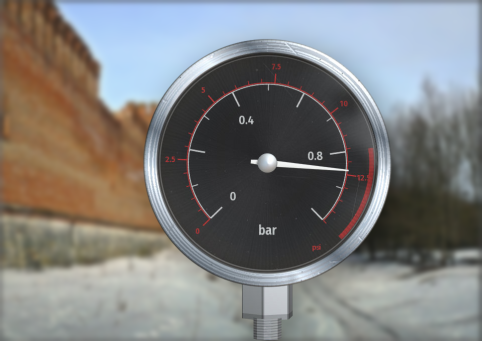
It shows 0.85
